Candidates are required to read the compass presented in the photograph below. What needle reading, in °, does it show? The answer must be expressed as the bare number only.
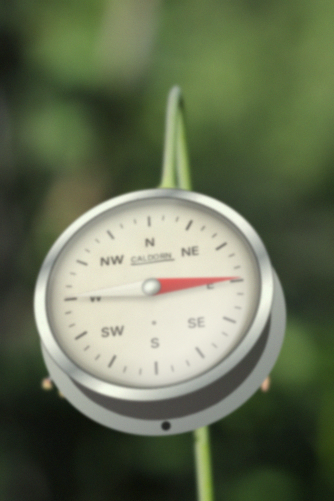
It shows 90
